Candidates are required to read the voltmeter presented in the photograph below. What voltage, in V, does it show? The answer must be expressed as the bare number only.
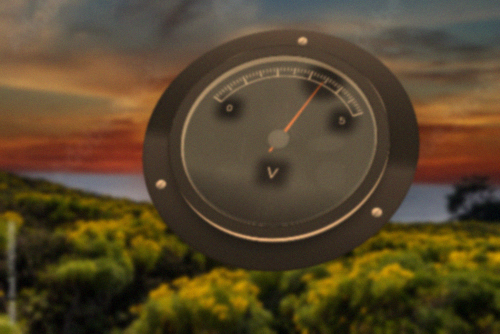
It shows 3.5
